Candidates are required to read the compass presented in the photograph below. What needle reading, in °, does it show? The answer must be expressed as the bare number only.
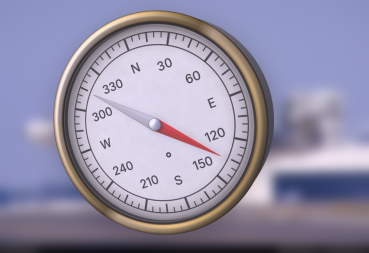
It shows 135
